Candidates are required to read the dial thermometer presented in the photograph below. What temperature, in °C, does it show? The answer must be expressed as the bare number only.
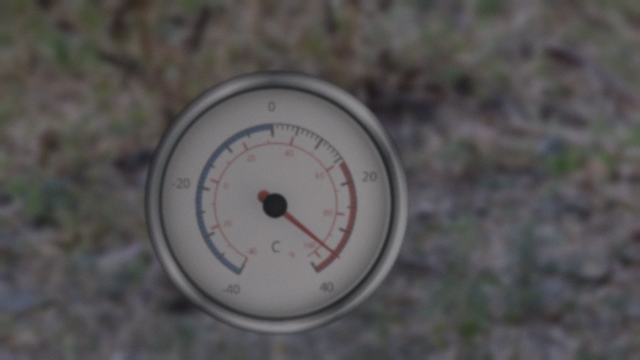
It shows 35
